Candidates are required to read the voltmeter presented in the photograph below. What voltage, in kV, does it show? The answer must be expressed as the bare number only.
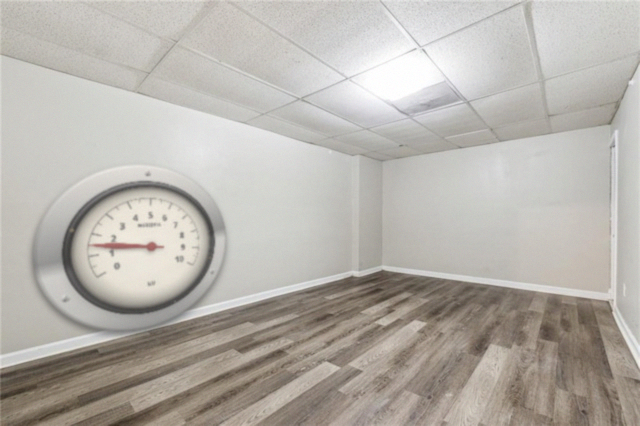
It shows 1.5
